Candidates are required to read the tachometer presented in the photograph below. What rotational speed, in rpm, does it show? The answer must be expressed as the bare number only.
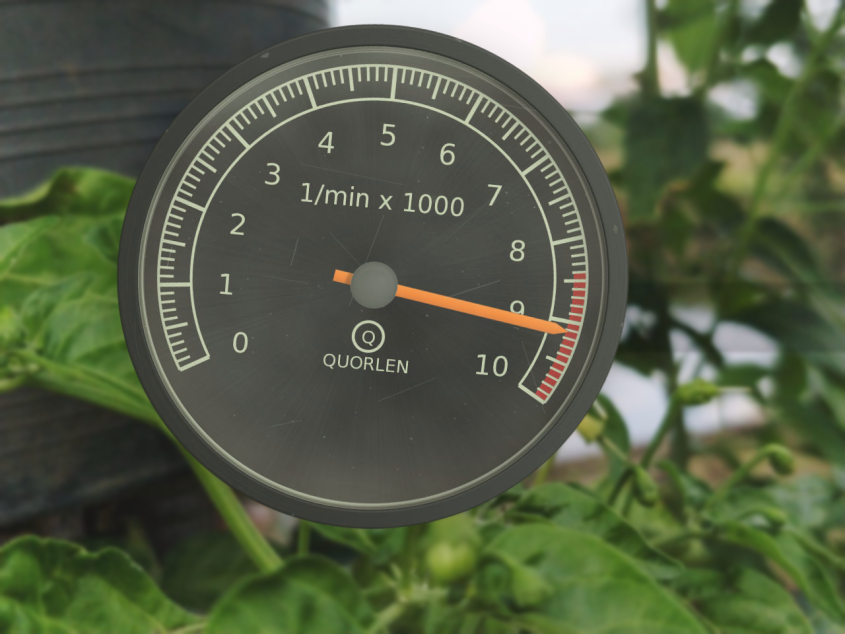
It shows 9100
